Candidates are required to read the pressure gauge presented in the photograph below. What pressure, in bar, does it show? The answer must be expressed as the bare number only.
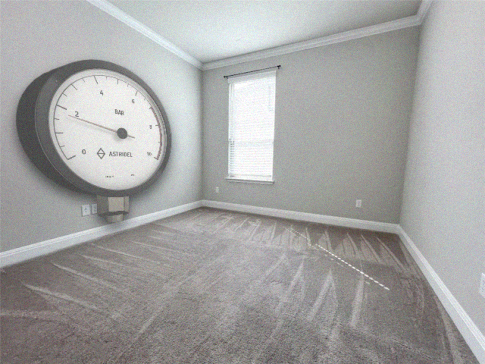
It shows 1.75
